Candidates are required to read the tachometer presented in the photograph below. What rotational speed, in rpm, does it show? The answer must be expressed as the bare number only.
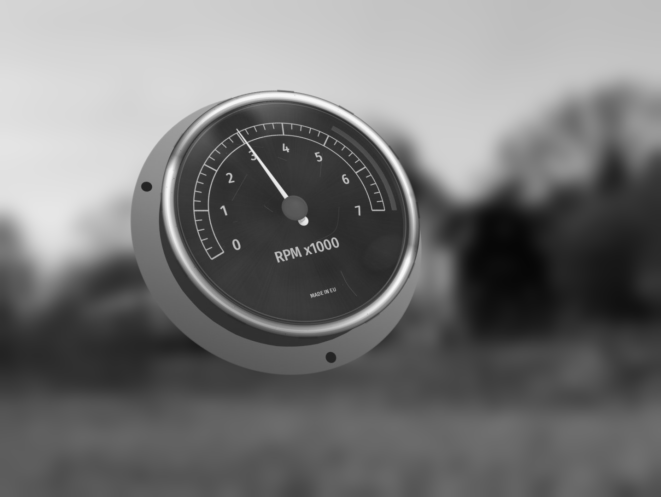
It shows 3000
